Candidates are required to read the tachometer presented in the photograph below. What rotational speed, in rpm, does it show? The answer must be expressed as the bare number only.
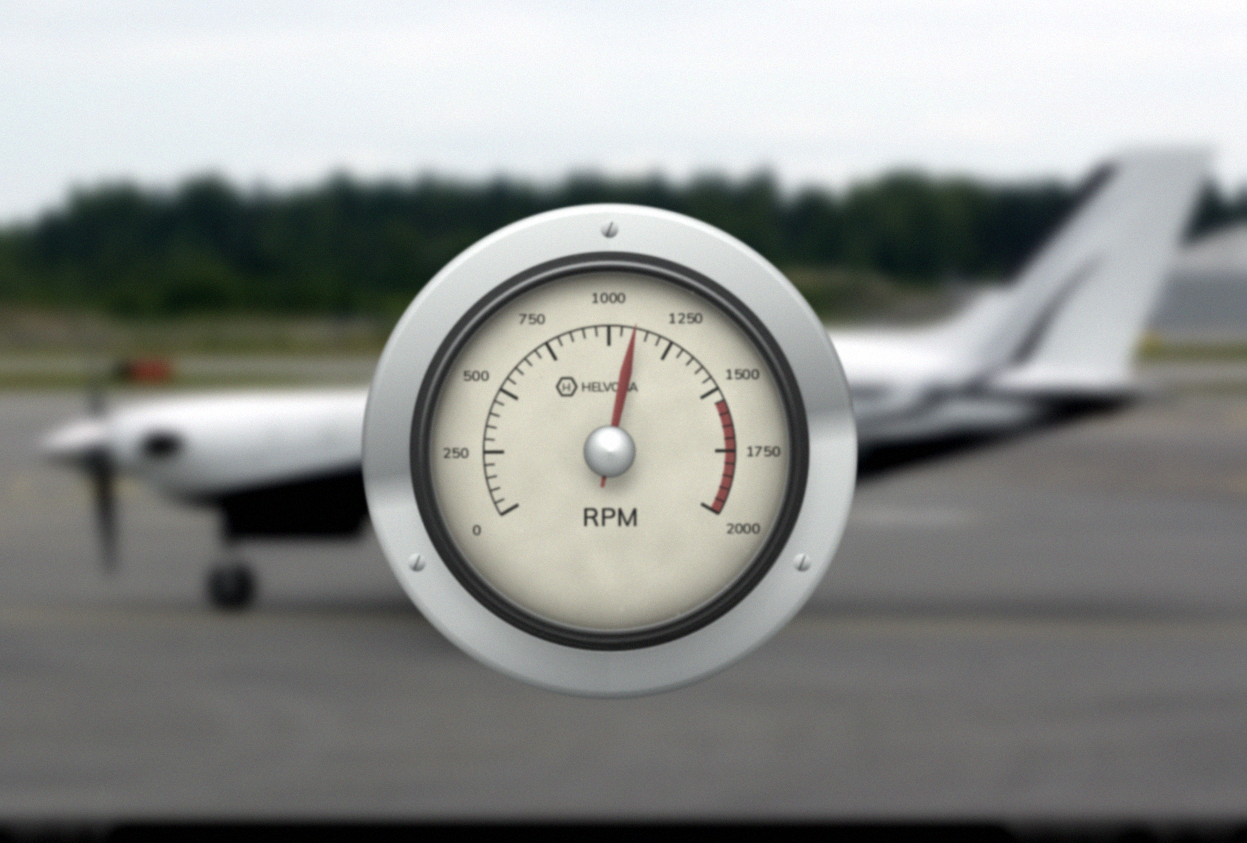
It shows 1100
